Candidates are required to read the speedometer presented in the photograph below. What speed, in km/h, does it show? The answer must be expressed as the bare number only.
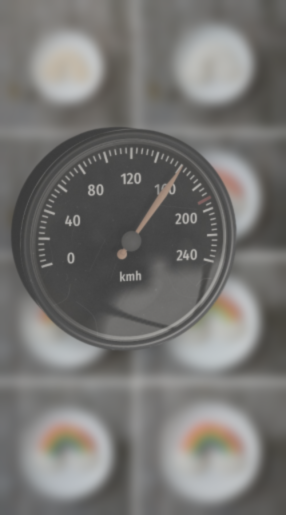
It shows 160
